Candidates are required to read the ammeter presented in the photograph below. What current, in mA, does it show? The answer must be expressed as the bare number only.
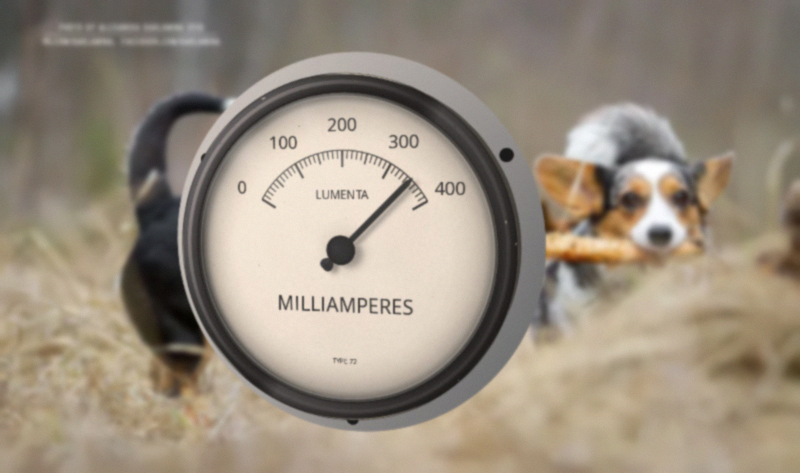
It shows 350
